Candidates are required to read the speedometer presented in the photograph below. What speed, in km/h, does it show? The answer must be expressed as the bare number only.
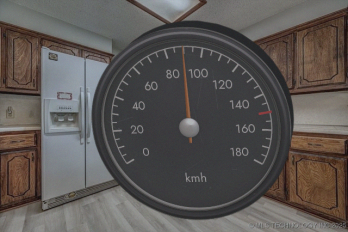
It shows 90
